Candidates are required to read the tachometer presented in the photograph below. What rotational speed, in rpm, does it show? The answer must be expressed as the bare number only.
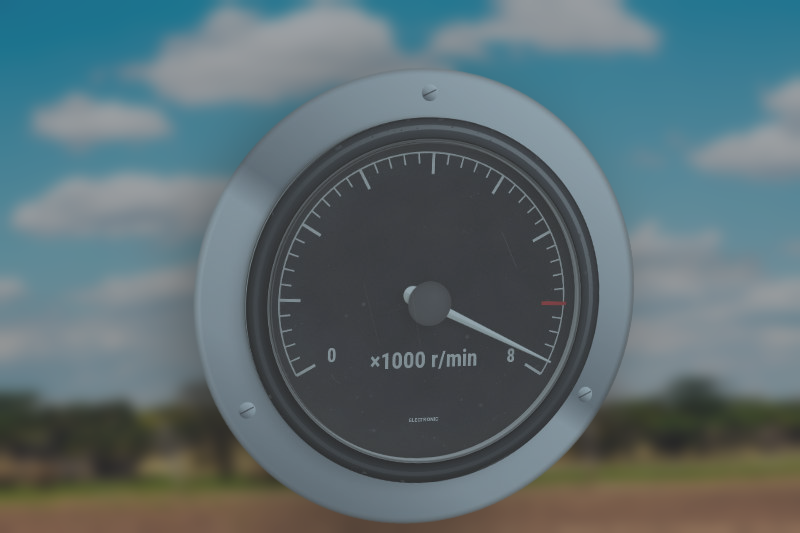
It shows 7800
